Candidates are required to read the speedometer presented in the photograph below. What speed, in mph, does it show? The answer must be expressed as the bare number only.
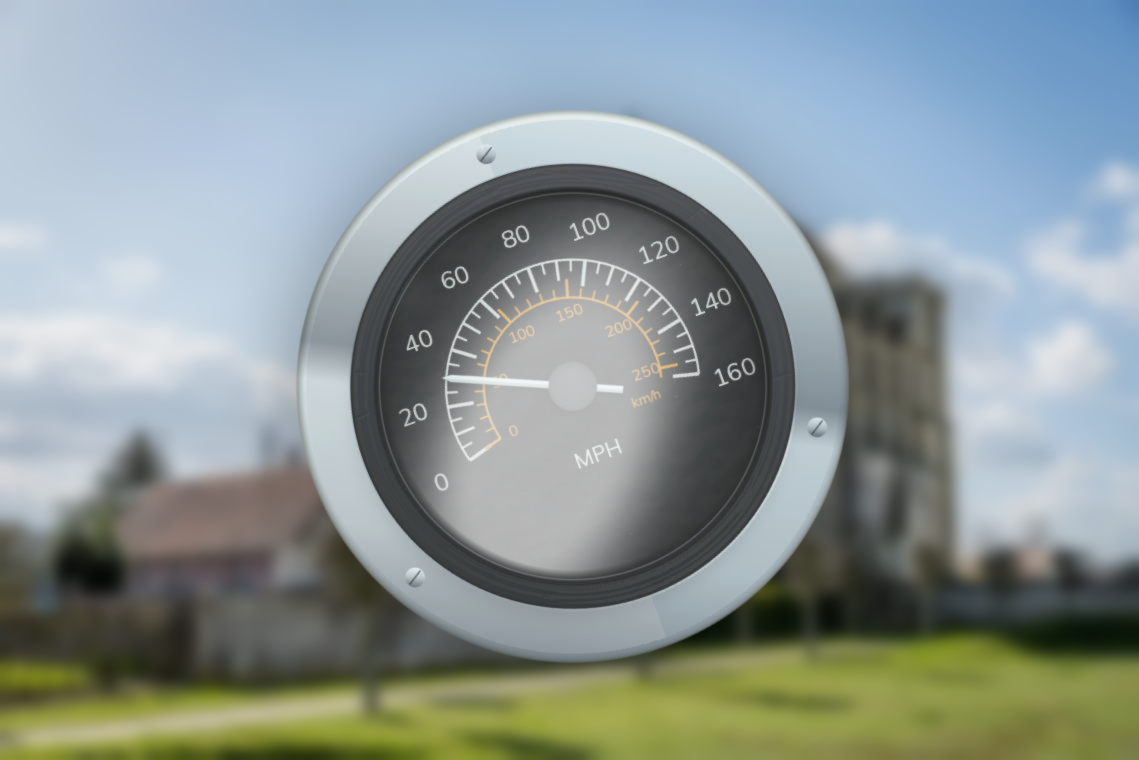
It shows 30
